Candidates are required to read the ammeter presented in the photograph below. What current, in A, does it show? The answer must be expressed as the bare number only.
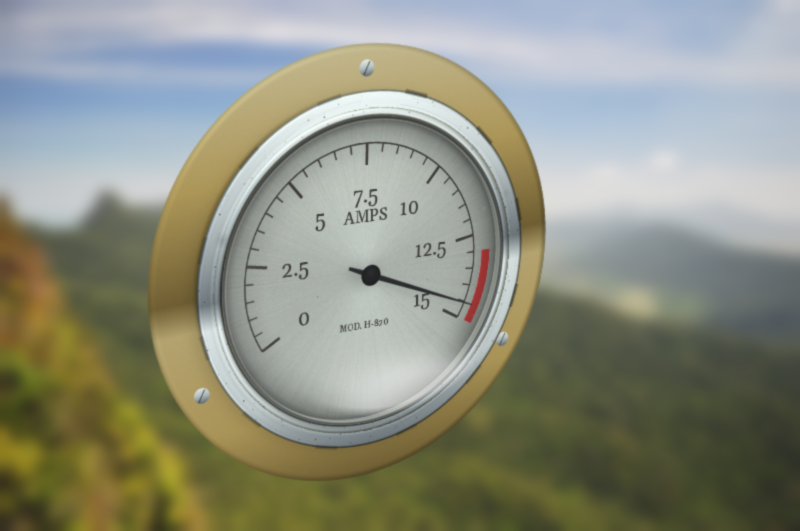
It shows 14.5
